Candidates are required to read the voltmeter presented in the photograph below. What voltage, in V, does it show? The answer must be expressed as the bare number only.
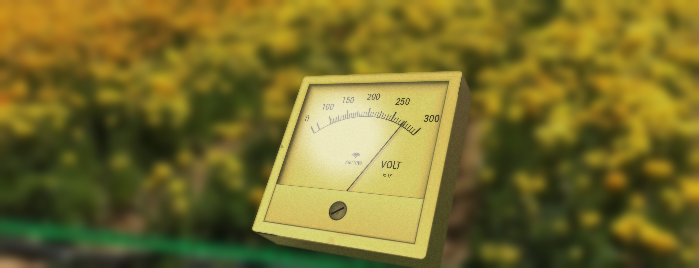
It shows 275
